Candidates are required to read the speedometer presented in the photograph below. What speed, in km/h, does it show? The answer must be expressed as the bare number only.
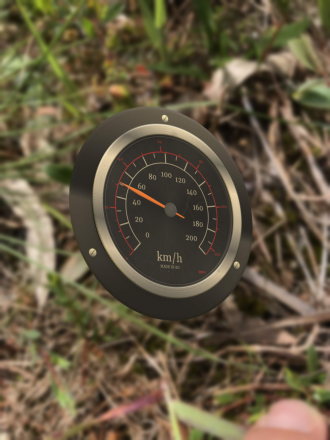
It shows 50
